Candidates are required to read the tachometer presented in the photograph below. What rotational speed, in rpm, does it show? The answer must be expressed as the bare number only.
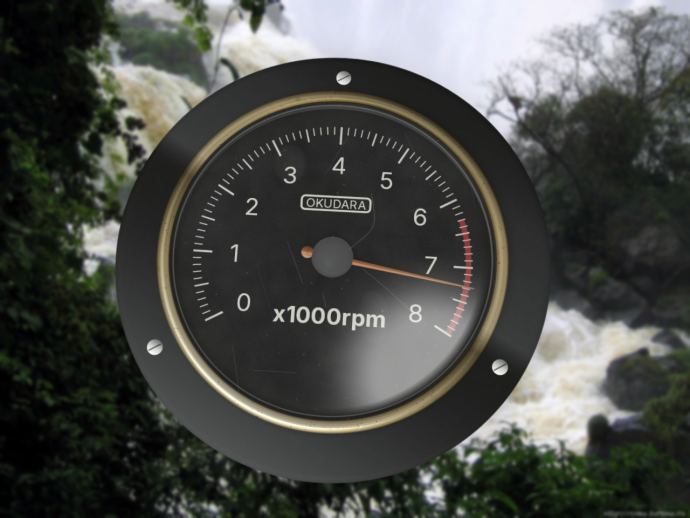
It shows 7300
